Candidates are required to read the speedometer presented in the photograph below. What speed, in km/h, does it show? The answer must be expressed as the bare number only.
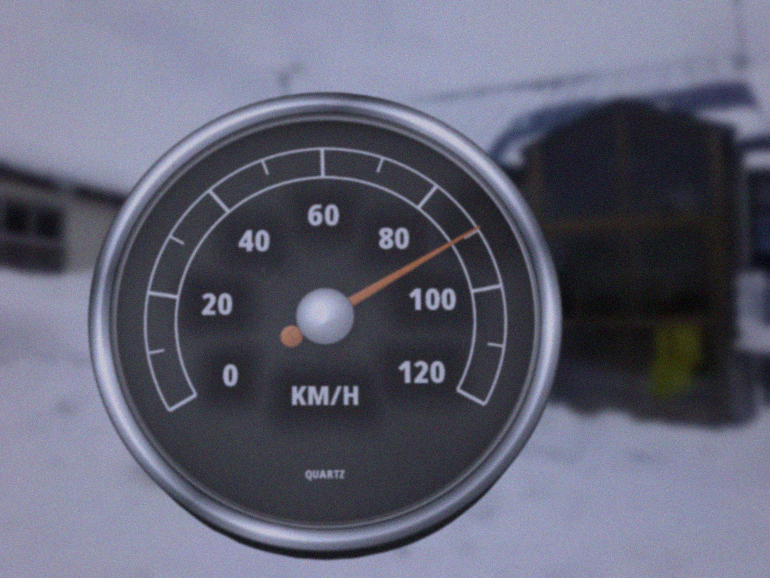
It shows 90
